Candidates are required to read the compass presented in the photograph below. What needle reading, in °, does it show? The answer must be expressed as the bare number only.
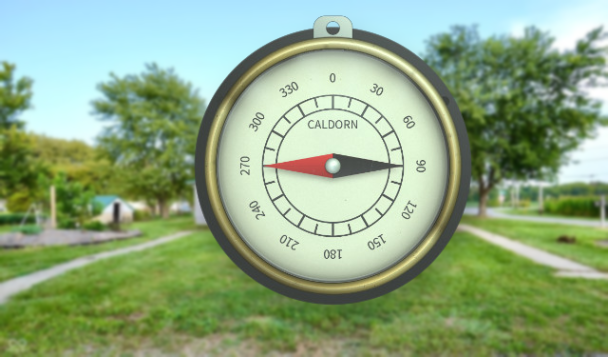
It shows 270
